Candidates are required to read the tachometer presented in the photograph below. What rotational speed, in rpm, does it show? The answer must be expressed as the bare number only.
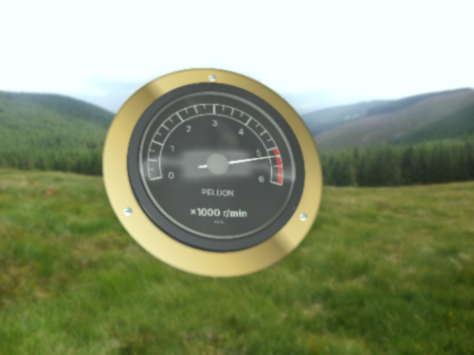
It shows 5250
